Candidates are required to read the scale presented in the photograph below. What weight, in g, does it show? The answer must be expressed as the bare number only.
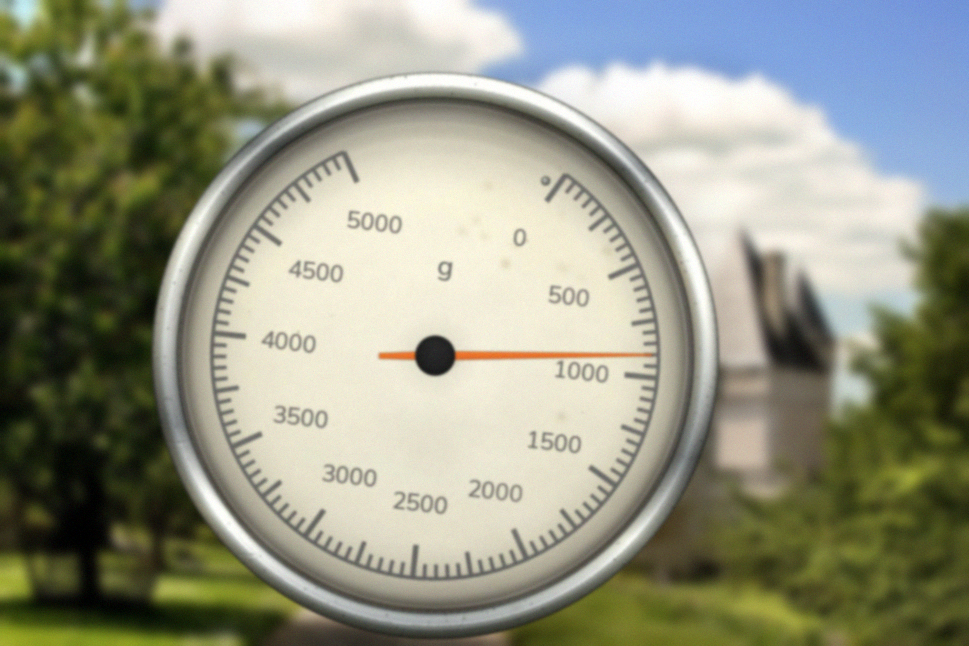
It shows 900
